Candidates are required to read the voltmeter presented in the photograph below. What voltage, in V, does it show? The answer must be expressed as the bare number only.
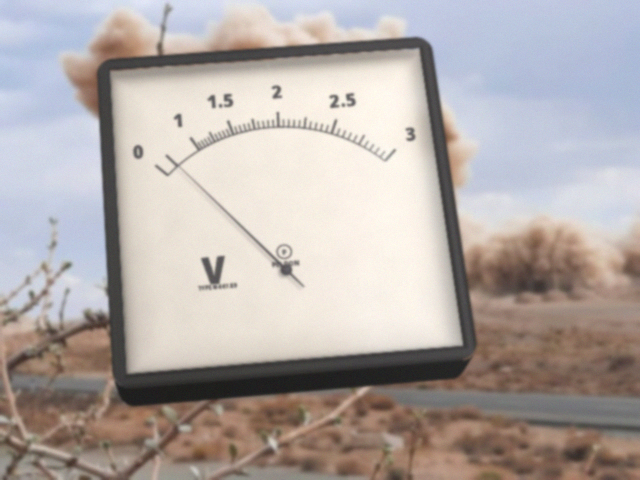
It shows 0.5
